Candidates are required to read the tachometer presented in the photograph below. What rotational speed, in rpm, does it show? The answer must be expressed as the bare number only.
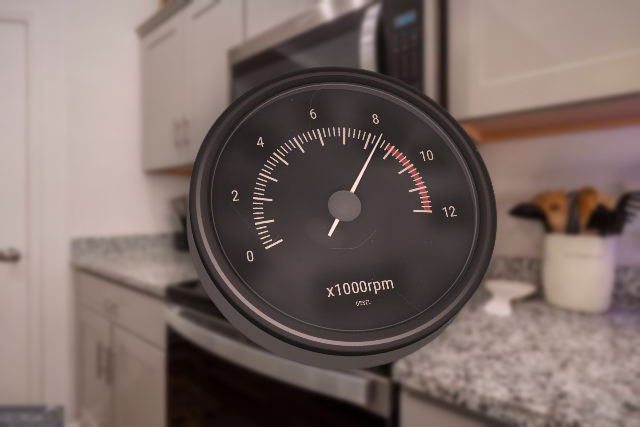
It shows 8400
